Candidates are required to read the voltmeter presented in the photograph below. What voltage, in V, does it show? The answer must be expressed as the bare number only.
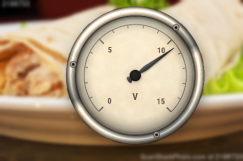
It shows 10.5
